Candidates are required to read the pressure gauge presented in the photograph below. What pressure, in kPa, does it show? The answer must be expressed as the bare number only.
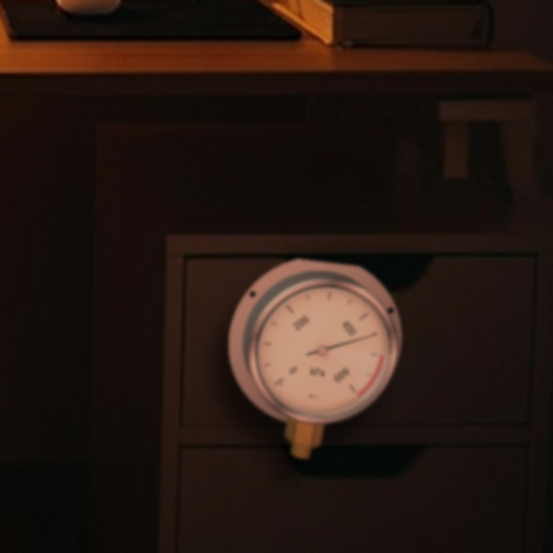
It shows 450
